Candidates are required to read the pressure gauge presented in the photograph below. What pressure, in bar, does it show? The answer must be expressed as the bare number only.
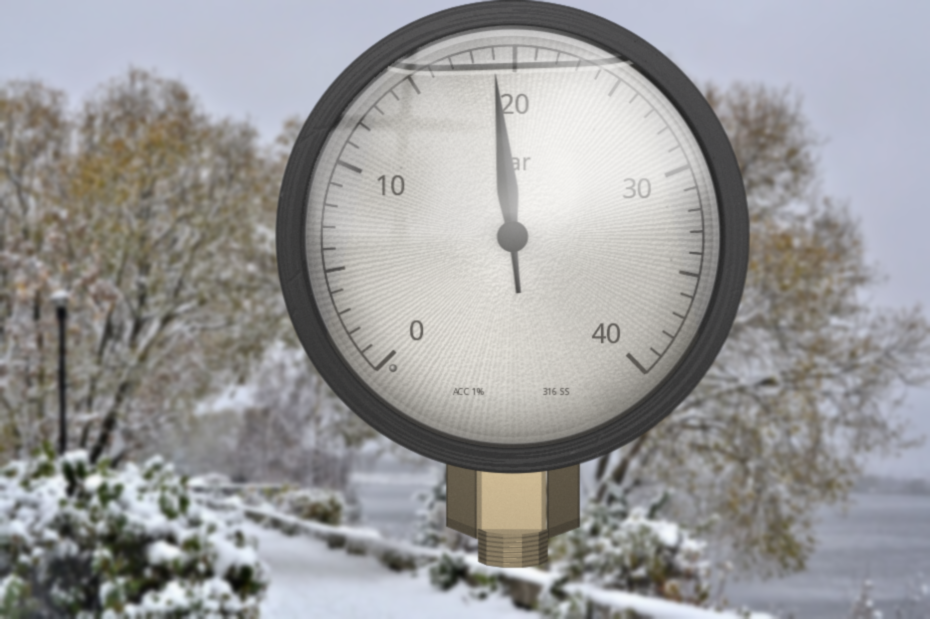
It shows 19
